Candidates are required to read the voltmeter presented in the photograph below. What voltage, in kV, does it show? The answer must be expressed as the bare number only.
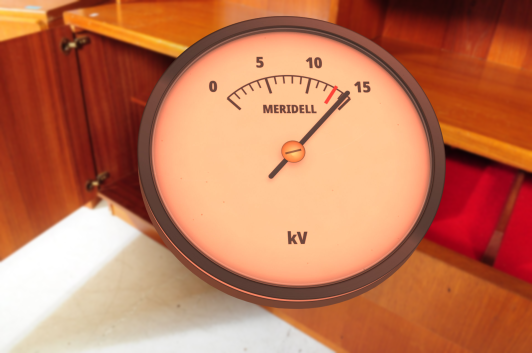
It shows 14.5
